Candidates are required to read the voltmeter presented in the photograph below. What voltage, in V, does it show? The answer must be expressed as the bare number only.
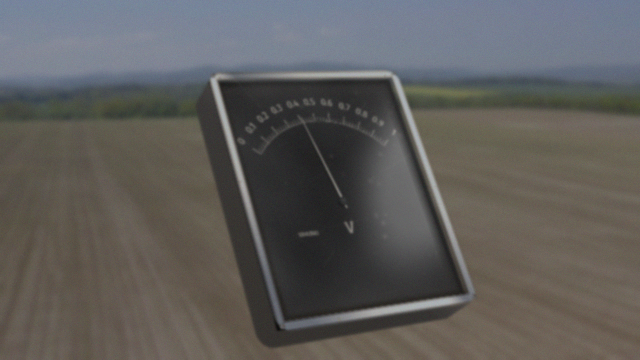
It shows 0.4
